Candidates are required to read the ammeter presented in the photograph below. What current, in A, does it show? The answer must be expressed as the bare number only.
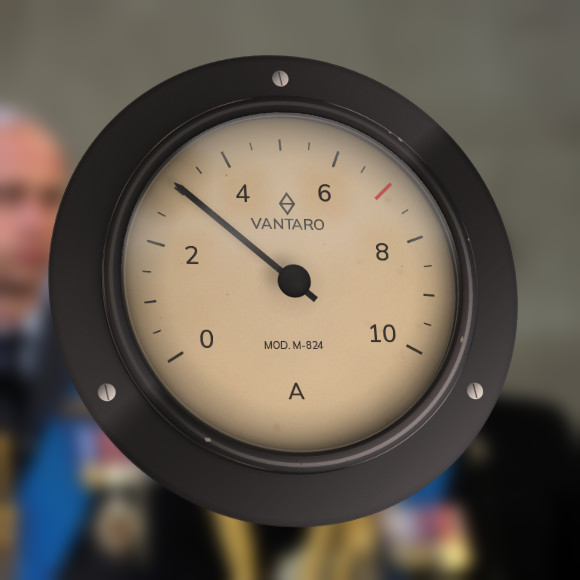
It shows 3
